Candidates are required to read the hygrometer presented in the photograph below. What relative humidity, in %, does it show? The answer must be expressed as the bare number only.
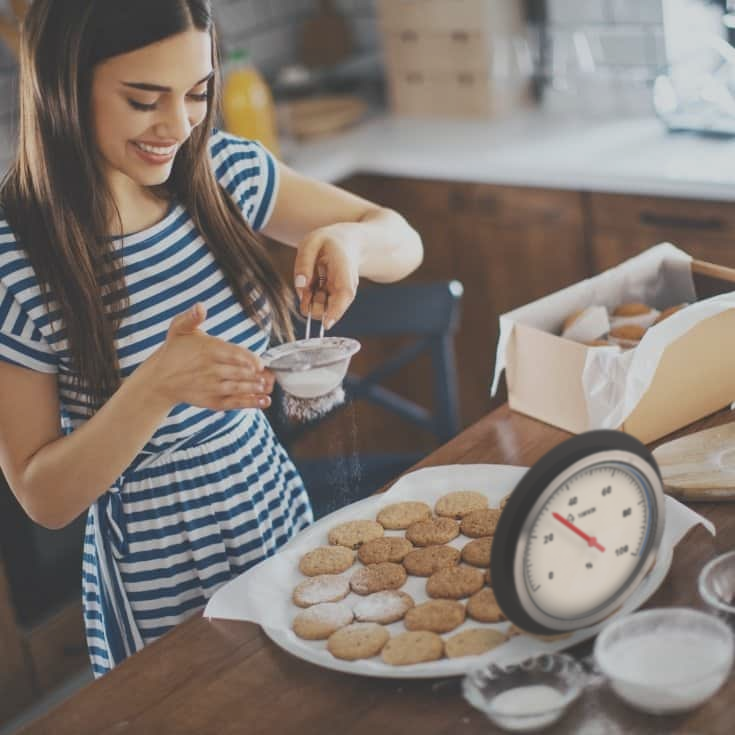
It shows 30
